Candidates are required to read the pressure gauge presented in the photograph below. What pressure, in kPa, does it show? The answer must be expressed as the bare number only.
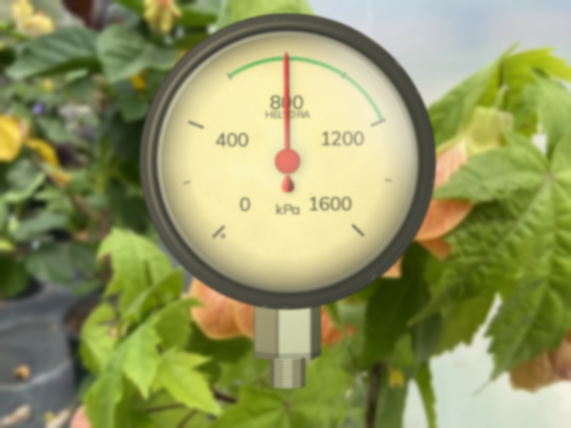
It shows 800
